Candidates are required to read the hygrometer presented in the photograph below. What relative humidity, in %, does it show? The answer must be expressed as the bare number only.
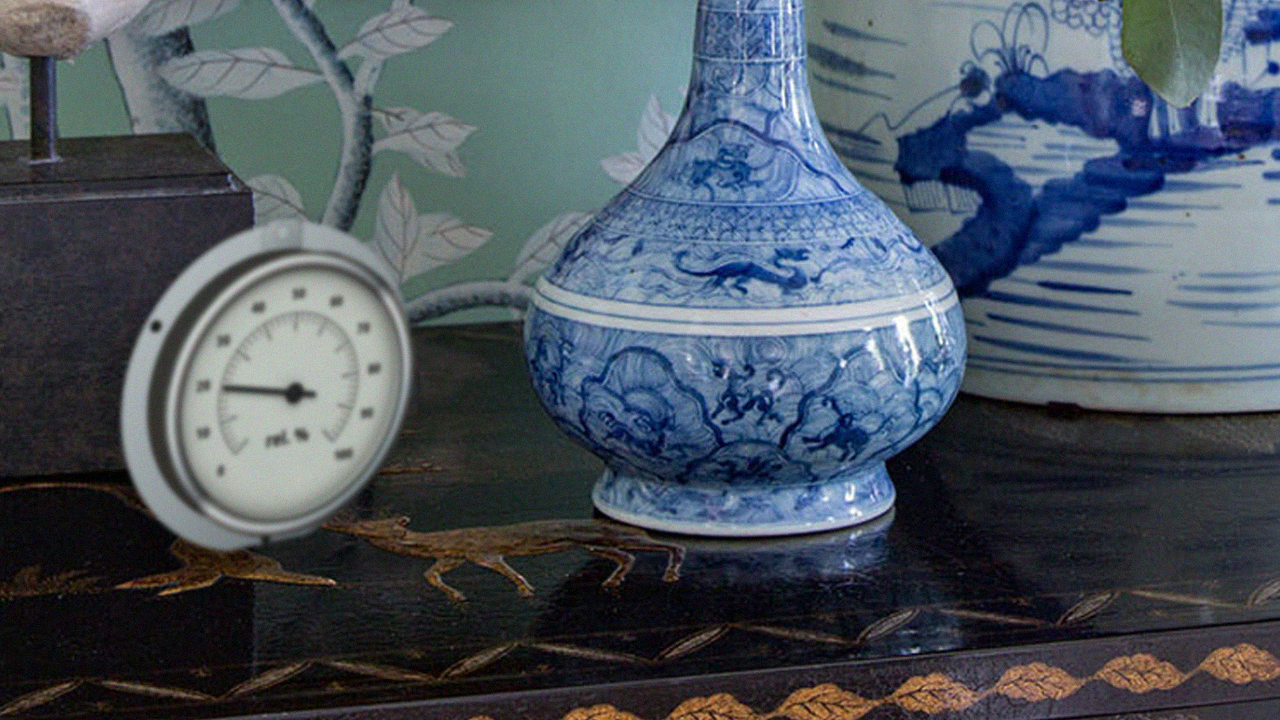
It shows 20
